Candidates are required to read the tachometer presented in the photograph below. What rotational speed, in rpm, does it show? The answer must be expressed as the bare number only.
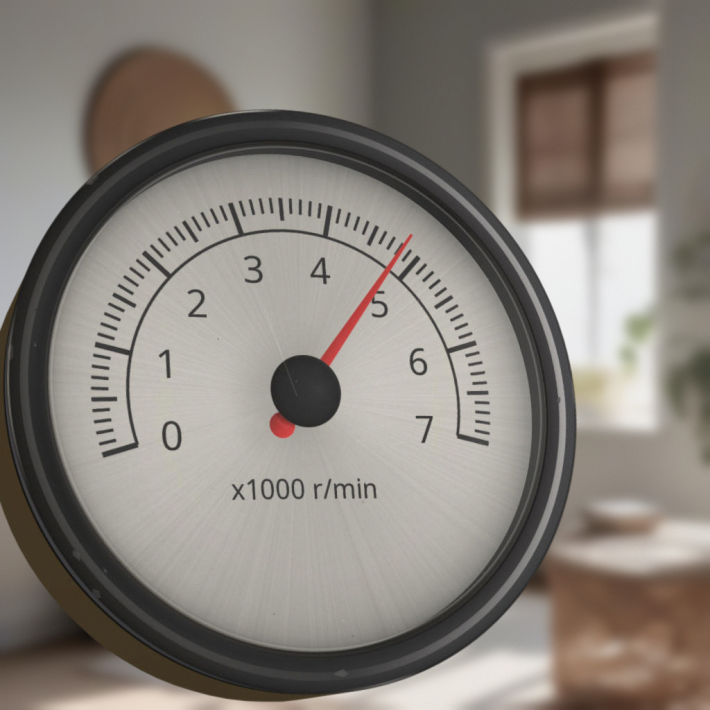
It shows 4800
